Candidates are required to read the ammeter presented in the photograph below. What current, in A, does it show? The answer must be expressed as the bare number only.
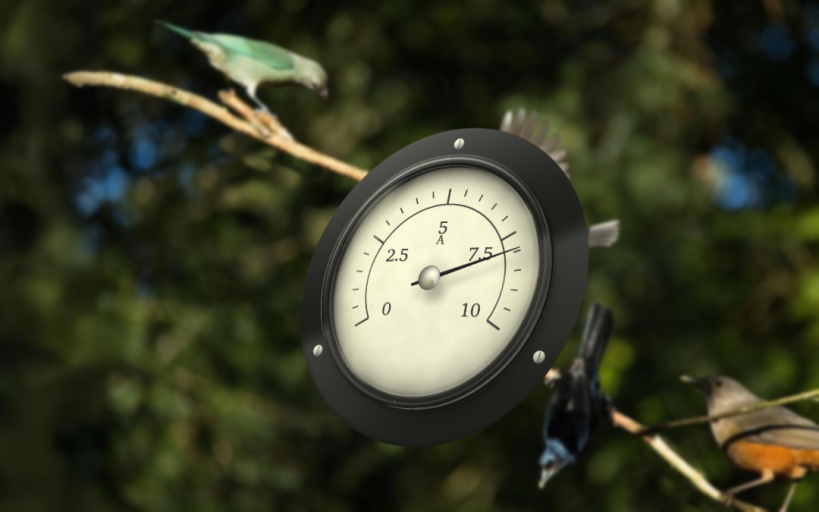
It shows 8
